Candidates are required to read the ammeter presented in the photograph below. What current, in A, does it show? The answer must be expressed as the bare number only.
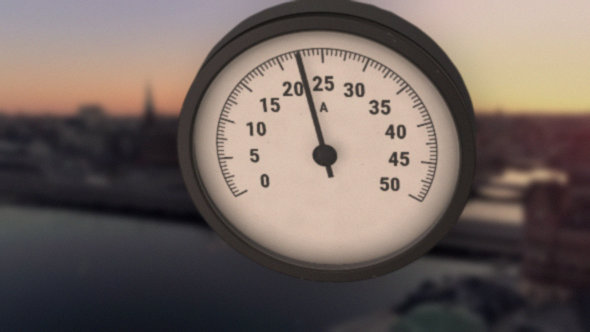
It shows 22.5
